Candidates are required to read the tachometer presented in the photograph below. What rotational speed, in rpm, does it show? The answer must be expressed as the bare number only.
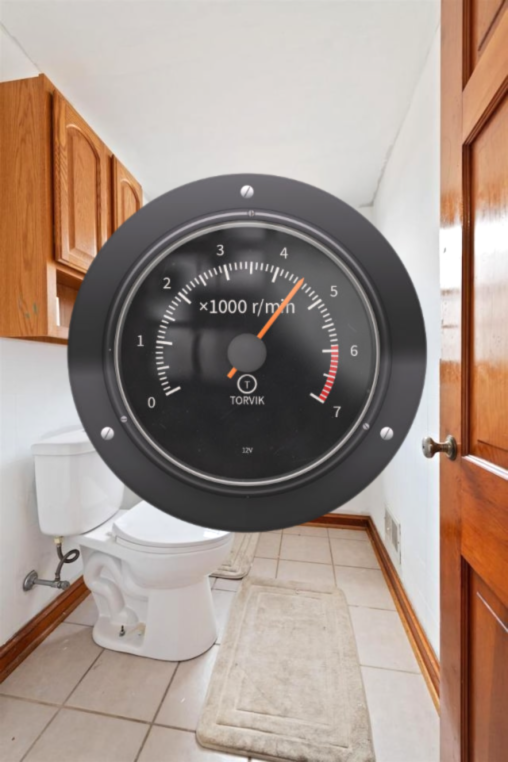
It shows 4500
